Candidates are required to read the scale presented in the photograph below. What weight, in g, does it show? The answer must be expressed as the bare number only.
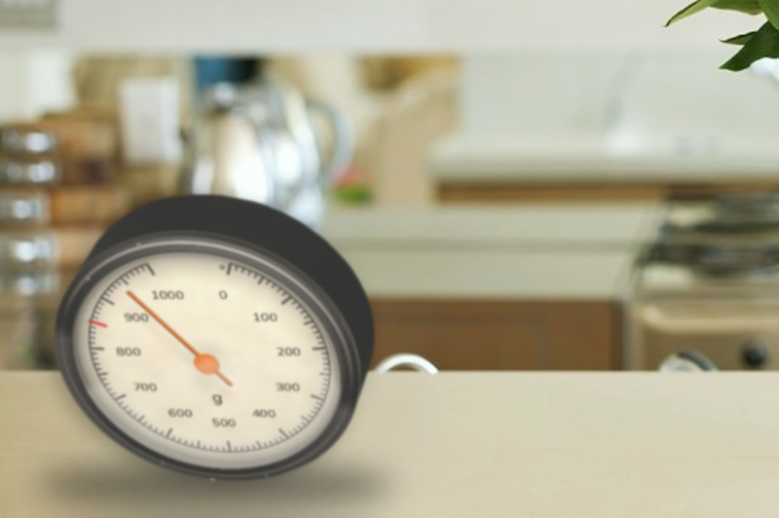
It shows 950
